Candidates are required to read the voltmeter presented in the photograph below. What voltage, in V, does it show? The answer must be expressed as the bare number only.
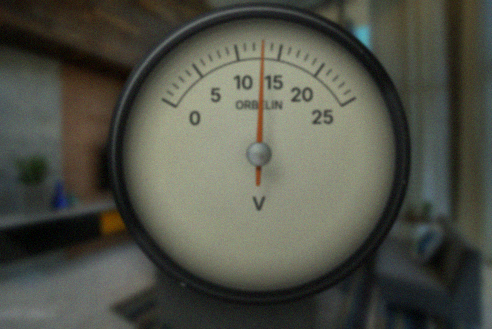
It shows 13
